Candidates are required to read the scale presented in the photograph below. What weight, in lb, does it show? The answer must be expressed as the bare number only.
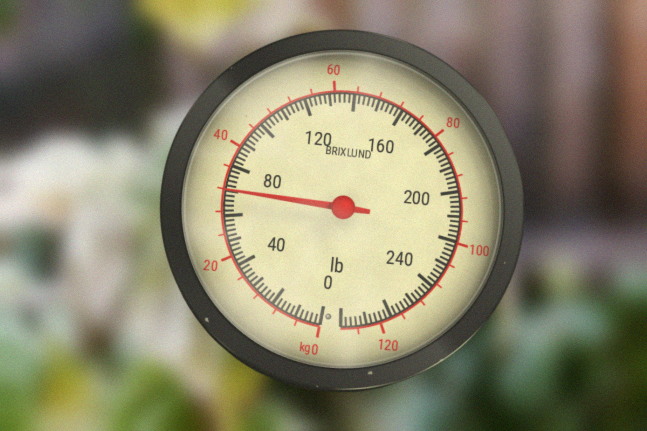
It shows 70
